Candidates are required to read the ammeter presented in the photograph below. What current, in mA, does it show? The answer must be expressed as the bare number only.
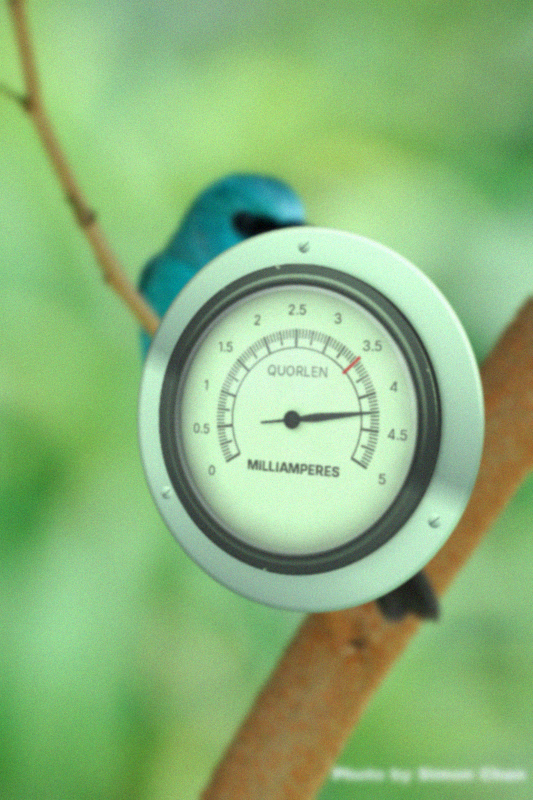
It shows 4.25
